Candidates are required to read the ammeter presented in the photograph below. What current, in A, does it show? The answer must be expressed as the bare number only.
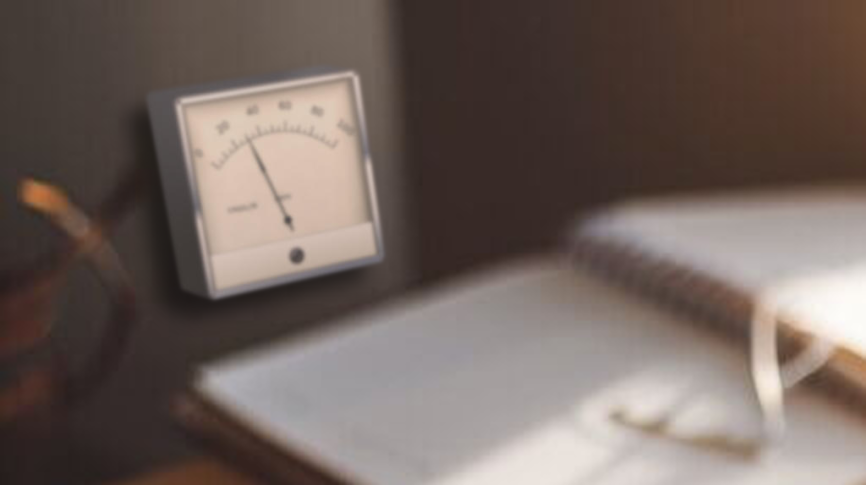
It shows 30
